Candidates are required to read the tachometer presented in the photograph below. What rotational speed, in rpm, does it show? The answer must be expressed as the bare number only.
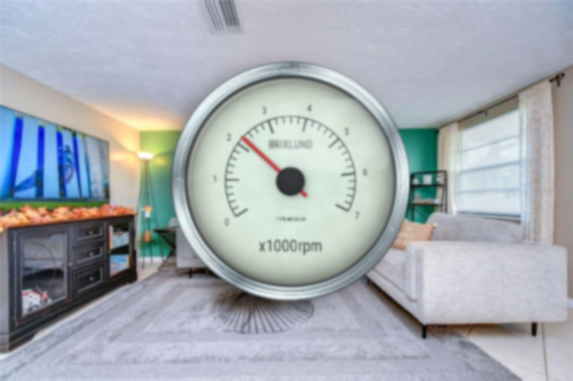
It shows 2200
